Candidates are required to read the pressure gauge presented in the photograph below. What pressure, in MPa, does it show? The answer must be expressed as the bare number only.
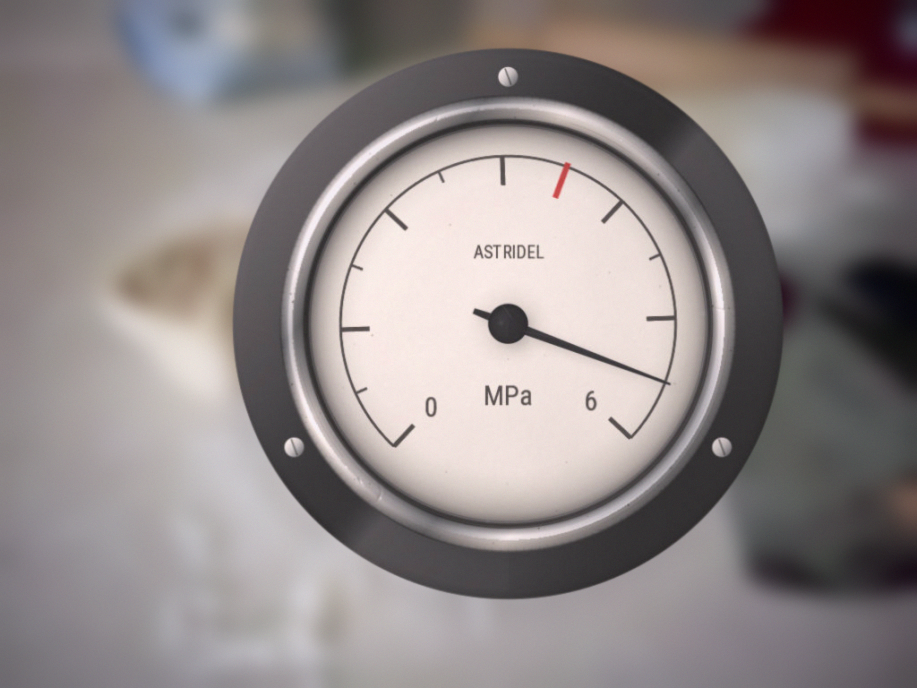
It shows 5.5
